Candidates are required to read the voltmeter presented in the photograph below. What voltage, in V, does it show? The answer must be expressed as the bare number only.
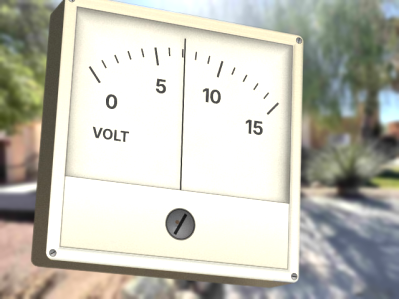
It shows 7
